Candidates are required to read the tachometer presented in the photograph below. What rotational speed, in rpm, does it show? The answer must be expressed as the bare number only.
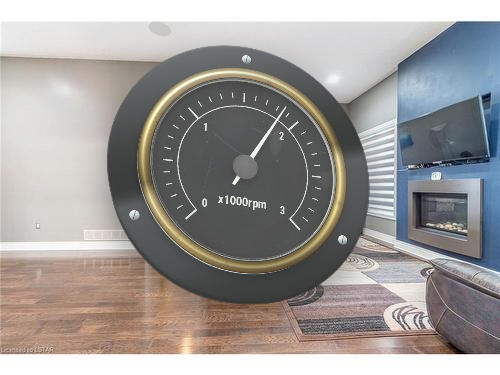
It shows 1850
